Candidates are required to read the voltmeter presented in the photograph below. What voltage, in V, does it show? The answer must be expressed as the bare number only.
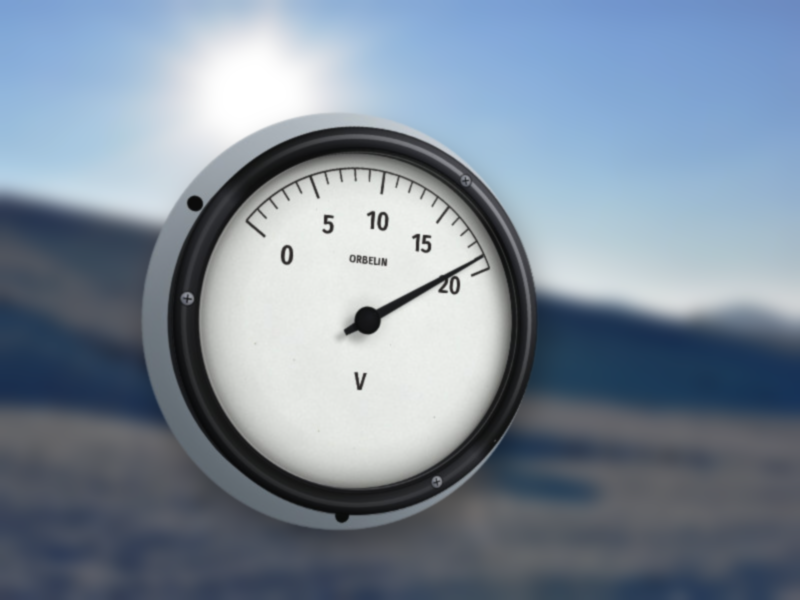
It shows 19
